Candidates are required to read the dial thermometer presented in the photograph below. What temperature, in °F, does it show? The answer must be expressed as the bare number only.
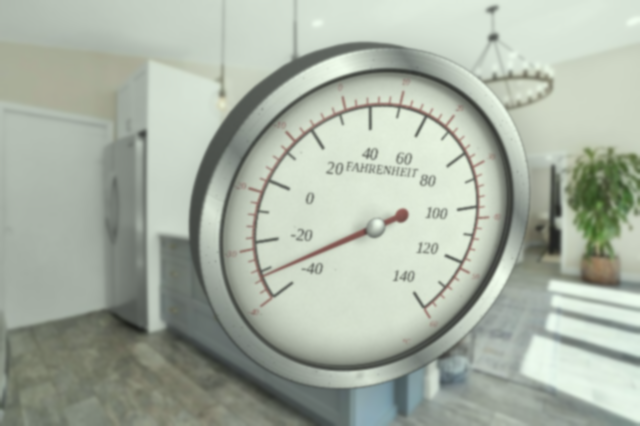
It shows -30
